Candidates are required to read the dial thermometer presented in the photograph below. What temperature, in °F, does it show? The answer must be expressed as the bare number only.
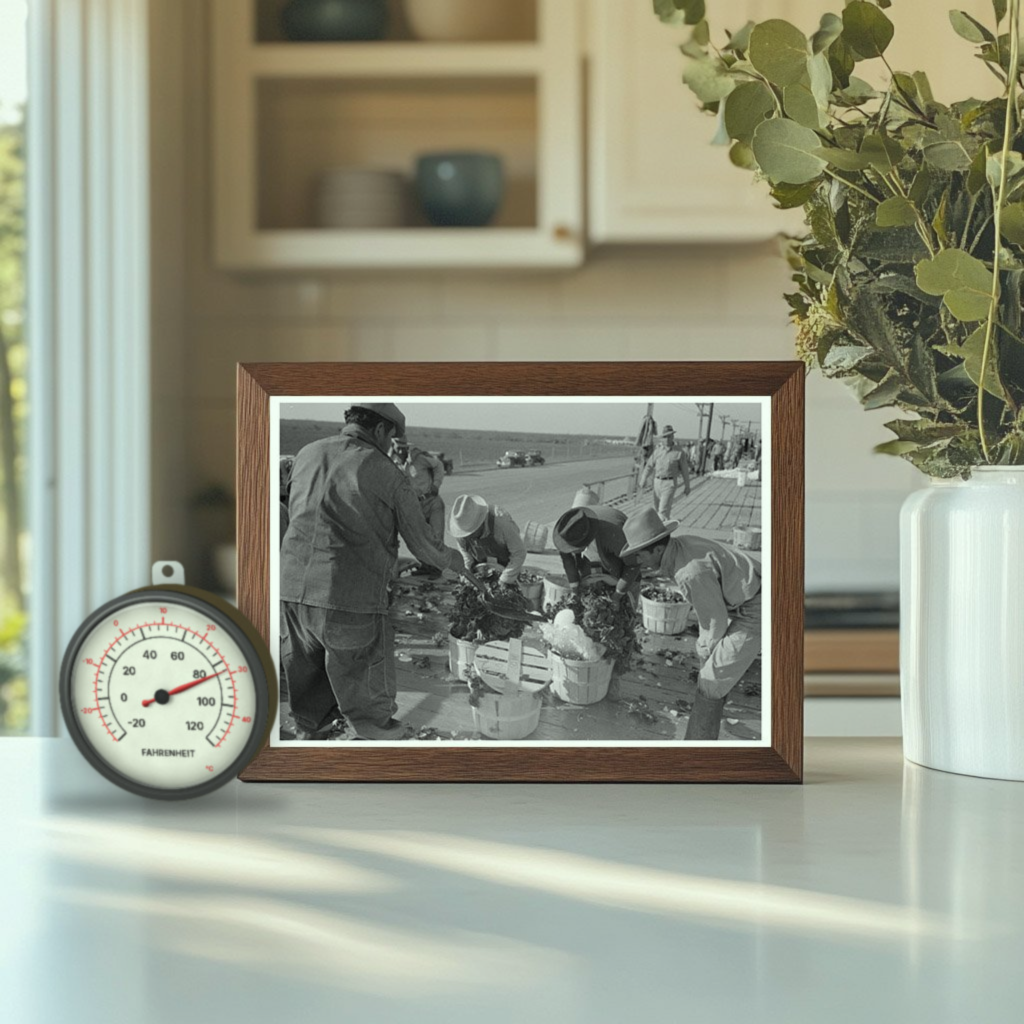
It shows 84
